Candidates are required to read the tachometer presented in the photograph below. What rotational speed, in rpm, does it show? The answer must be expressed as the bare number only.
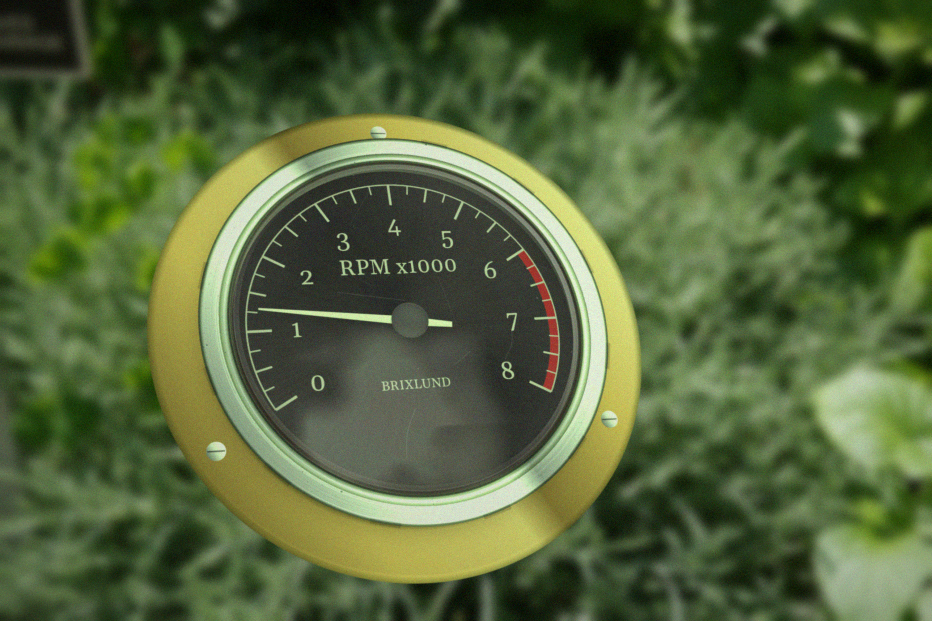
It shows 1250
